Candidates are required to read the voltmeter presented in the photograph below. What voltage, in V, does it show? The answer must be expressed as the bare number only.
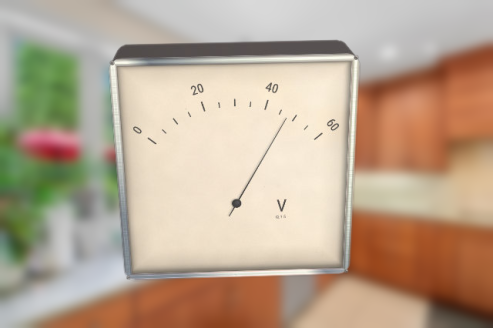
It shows 47.5
